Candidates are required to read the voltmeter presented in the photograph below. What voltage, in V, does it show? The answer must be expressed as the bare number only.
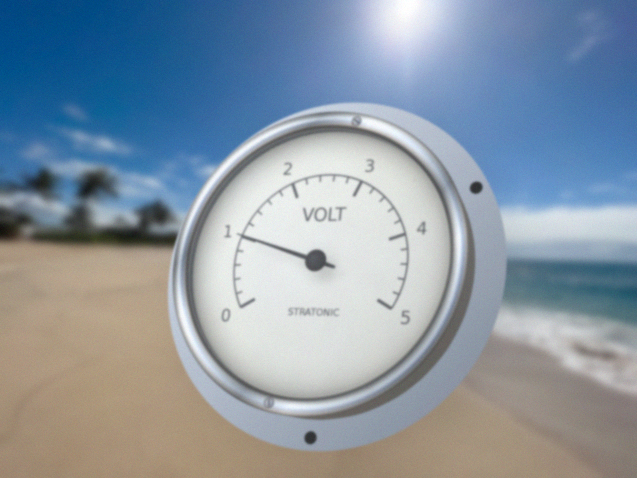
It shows 1
